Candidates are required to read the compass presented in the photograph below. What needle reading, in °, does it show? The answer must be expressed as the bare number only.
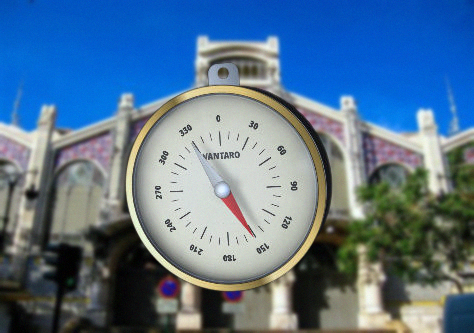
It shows 150
